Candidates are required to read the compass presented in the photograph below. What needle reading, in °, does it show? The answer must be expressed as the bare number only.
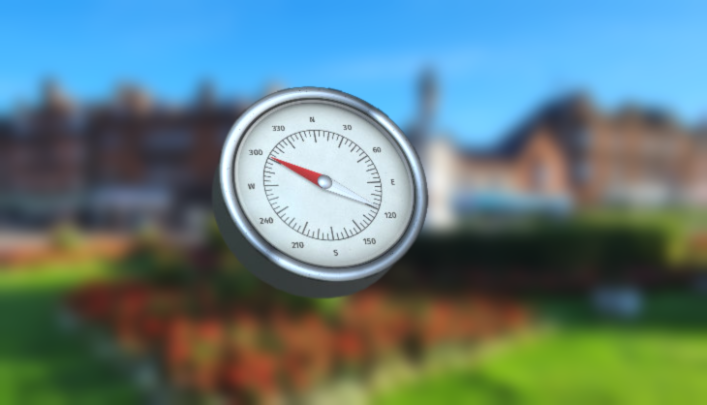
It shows 300
